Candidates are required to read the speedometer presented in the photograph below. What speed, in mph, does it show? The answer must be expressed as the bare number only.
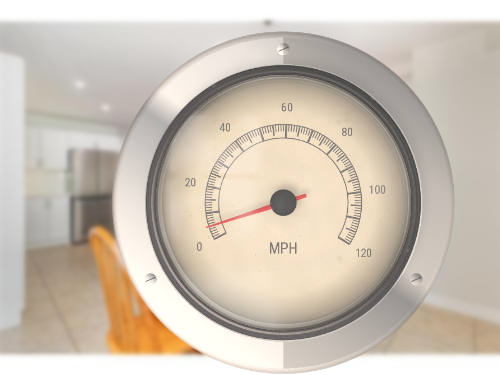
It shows 5
